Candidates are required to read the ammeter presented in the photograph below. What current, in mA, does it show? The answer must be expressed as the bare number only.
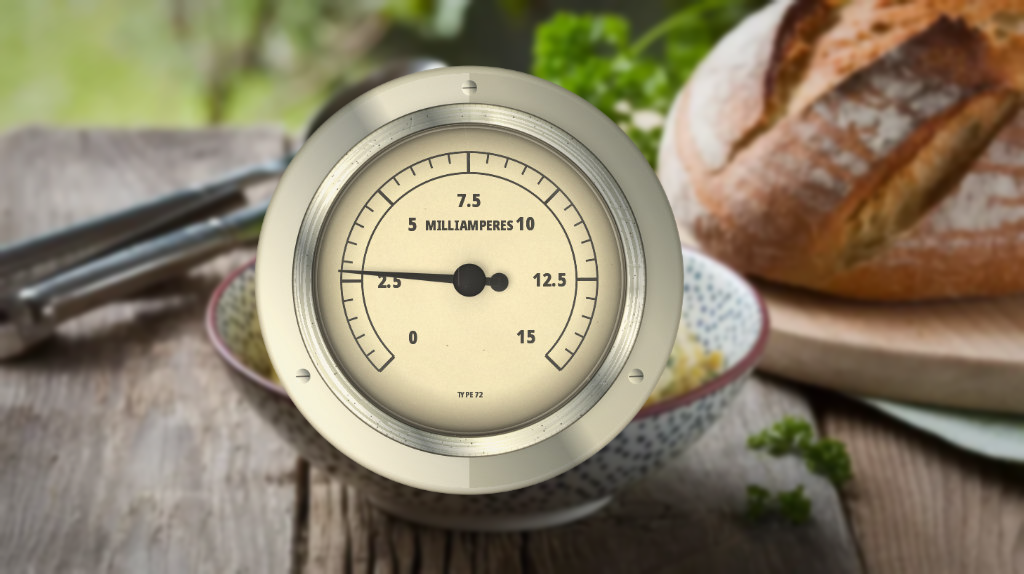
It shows 2.75
